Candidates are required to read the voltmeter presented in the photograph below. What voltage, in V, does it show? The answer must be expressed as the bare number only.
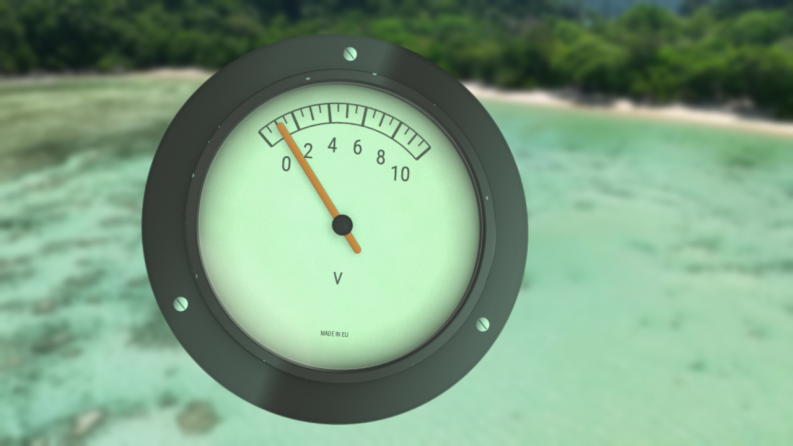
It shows 1
